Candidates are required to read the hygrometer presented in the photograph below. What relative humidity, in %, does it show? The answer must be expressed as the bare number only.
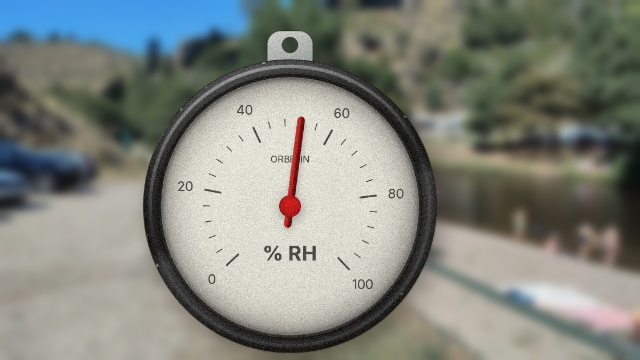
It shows 52
